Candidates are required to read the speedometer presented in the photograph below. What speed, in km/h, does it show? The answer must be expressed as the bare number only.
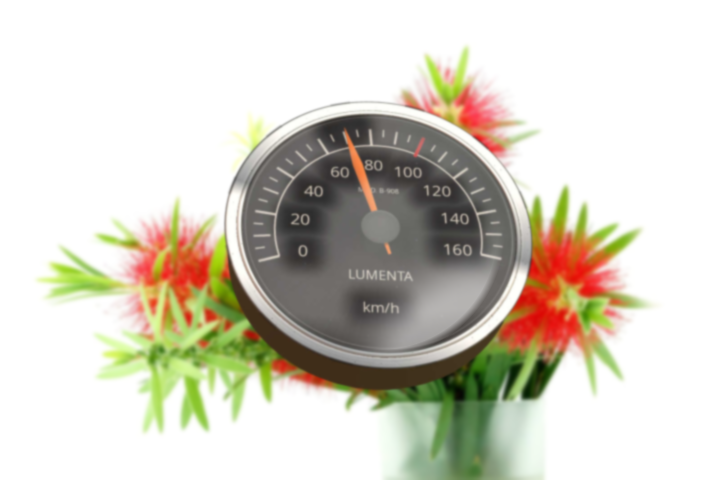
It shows 70
